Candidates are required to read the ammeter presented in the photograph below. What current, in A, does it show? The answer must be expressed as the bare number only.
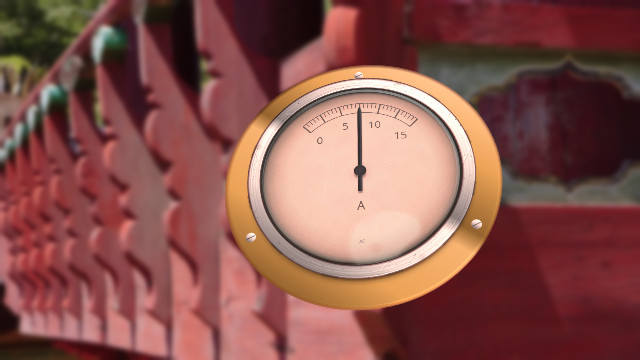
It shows 7.5
